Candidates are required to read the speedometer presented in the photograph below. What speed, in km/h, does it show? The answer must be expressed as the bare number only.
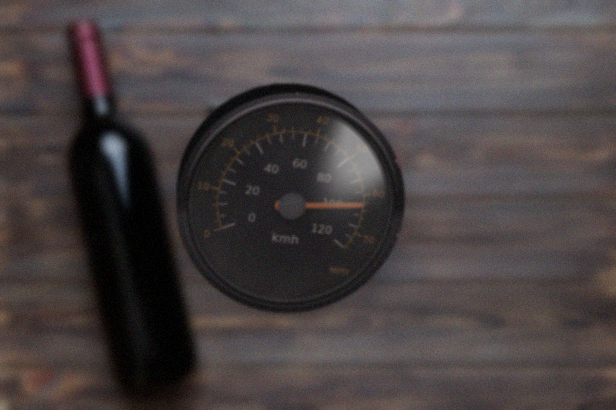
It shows 100
